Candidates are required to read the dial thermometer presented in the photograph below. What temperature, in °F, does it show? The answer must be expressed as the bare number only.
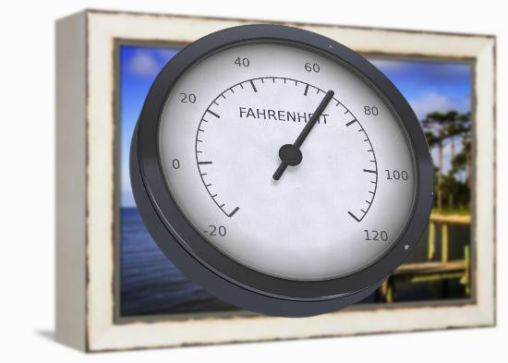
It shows 68
